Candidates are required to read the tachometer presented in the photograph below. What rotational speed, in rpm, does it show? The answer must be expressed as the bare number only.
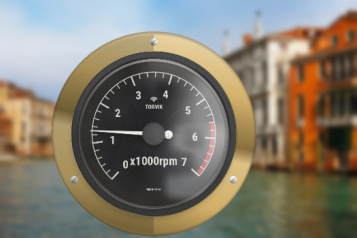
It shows 1300
